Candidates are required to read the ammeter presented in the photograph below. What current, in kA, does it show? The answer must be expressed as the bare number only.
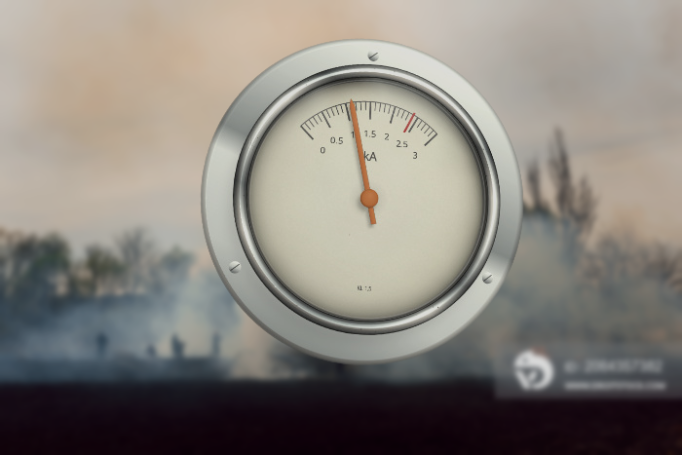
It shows 1.1
